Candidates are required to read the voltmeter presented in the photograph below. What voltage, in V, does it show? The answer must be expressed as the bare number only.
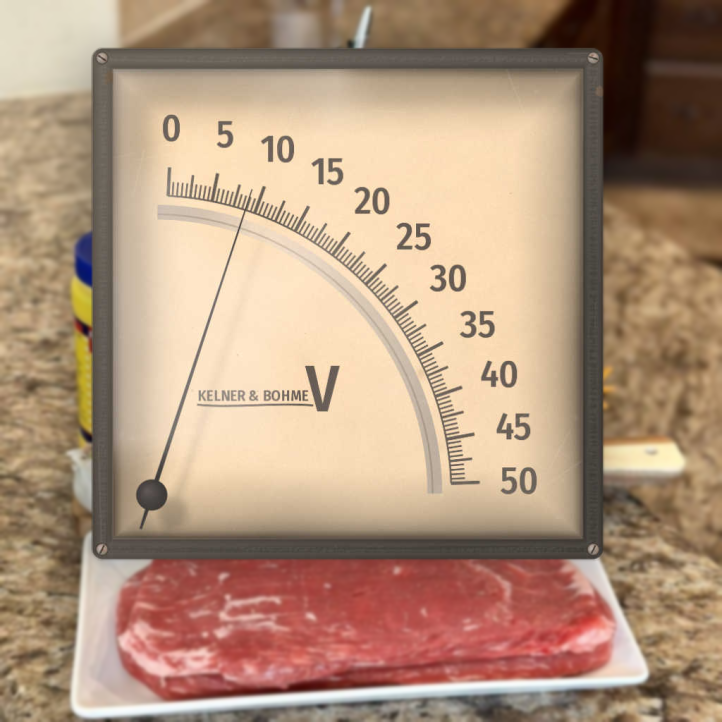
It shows 9
